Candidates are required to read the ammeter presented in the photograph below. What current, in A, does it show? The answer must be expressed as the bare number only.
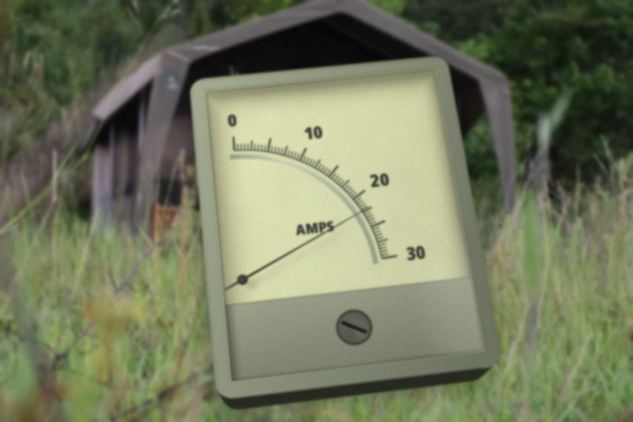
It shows 22.5
